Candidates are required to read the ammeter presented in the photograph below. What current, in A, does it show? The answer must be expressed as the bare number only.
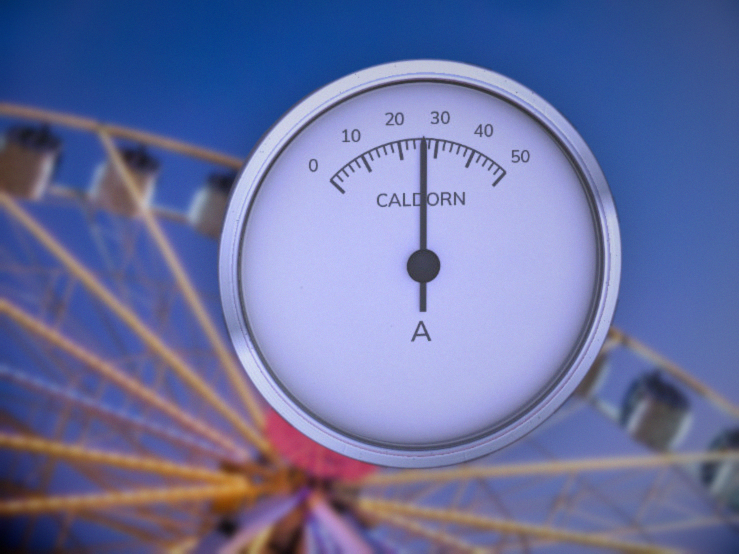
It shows 26
